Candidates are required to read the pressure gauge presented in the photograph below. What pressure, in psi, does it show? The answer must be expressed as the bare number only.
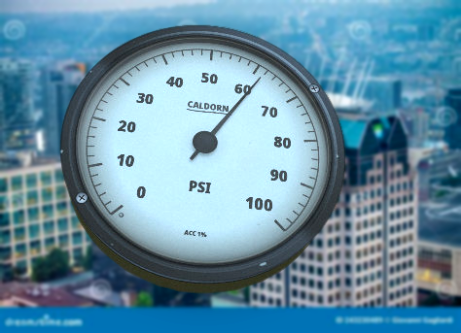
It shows 62
